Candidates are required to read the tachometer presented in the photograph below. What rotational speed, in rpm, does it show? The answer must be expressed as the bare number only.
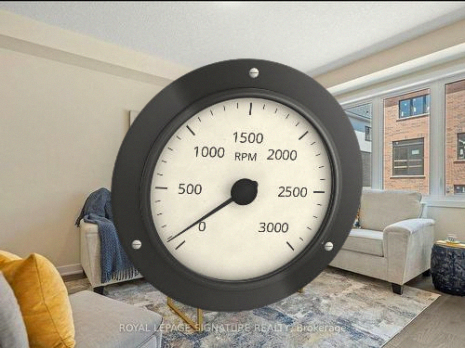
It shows 100
